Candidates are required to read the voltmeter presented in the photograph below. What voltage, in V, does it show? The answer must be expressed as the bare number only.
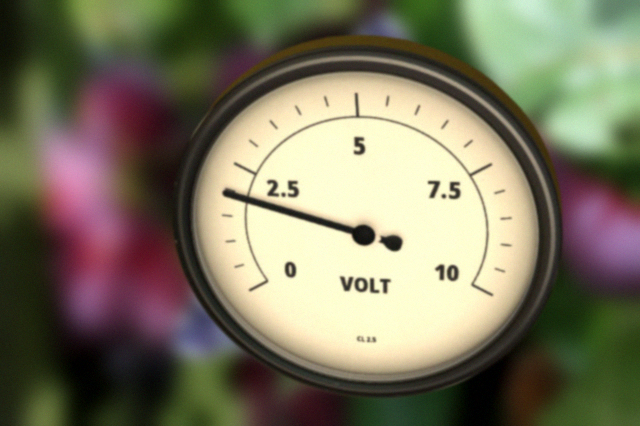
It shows 2
